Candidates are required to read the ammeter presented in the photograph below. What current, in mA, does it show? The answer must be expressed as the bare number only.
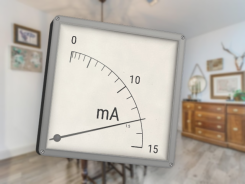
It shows 13
